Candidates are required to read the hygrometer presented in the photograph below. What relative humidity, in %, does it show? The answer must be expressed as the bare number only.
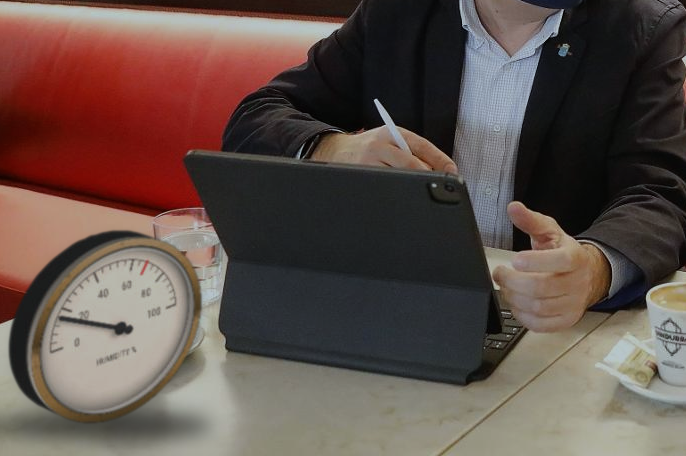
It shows 16
